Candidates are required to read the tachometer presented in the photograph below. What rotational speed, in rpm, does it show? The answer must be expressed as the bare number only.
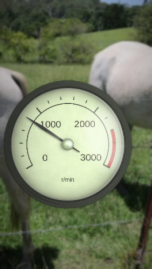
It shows 800
